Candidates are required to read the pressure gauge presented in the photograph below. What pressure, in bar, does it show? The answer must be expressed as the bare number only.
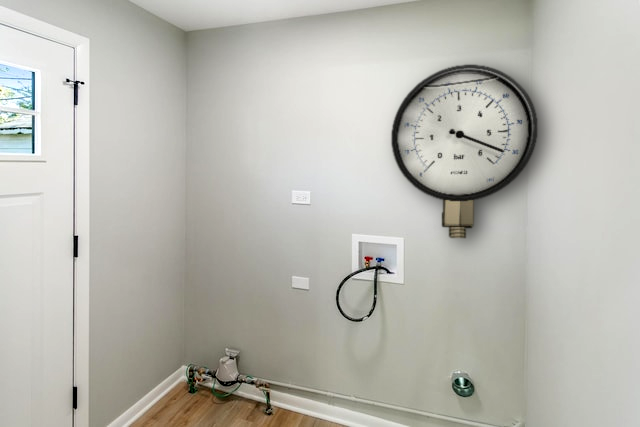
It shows 5.6
